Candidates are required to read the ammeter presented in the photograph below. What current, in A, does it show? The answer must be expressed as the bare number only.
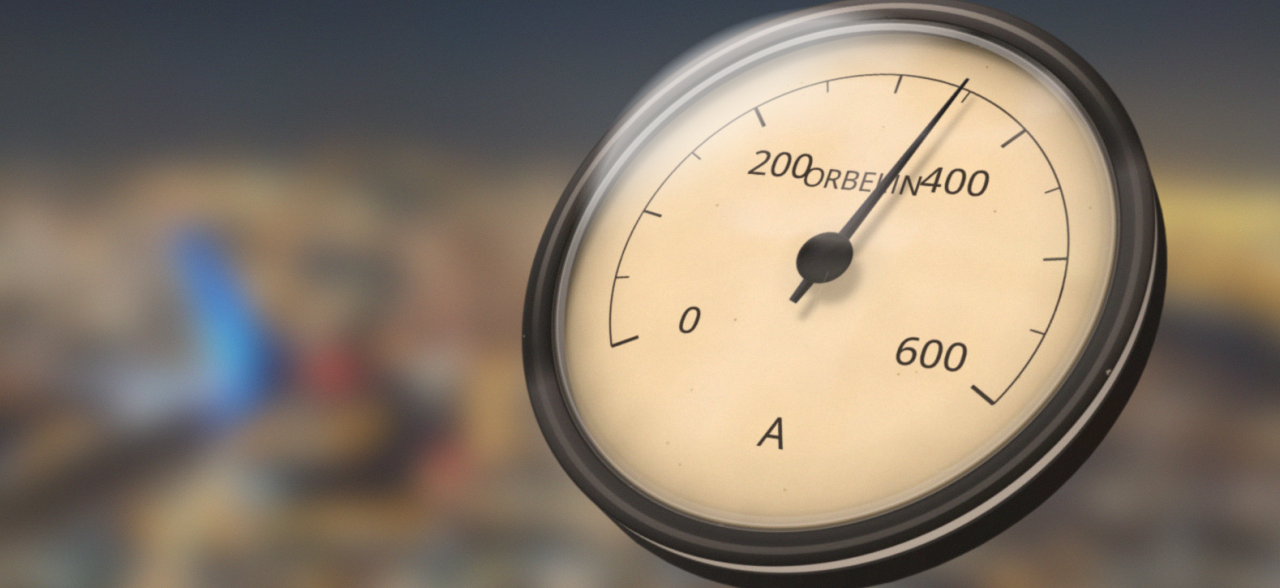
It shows 350
